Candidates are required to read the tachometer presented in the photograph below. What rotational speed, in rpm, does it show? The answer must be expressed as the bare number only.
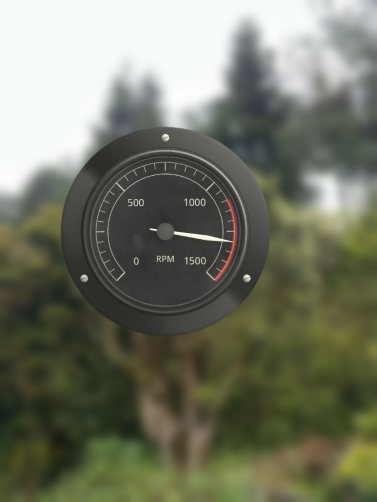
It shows 1300
